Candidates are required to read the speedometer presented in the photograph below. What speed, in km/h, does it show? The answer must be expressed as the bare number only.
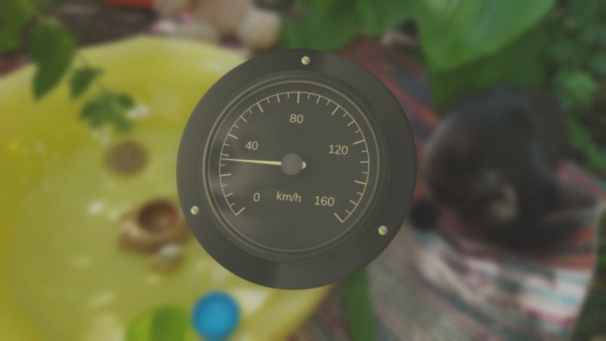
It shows 27.5
